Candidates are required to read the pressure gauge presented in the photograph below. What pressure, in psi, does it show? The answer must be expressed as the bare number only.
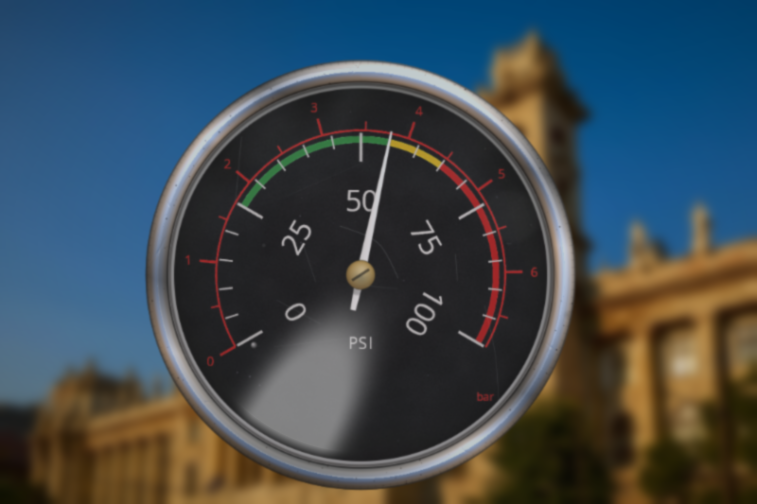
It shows 55
